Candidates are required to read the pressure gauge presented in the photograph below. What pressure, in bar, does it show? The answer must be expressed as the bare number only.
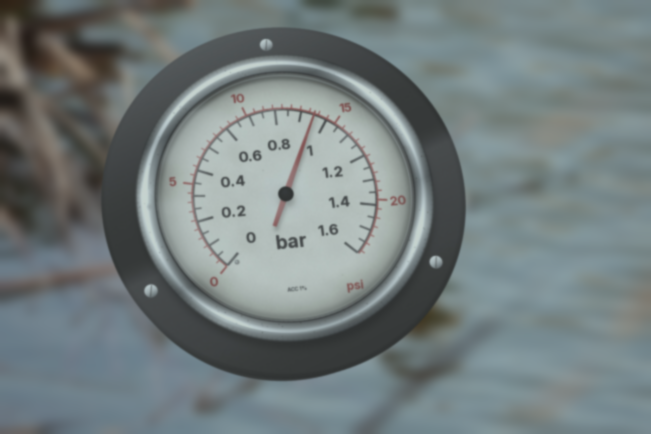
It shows 0.95
